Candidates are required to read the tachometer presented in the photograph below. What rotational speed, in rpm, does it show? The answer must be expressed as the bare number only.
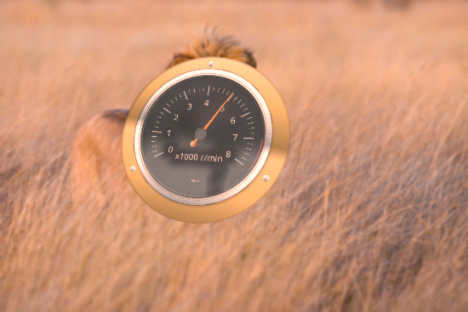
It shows 5000
